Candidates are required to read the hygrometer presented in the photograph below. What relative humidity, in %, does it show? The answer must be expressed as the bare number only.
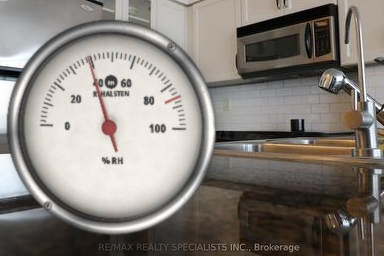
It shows 40
